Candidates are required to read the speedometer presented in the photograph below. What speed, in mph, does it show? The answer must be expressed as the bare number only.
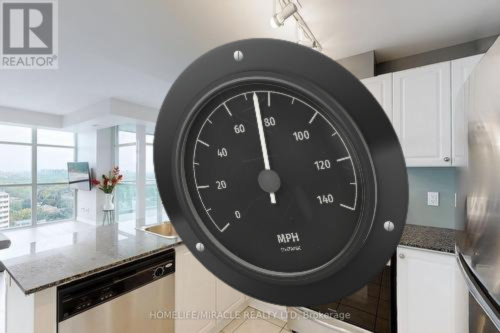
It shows 75
